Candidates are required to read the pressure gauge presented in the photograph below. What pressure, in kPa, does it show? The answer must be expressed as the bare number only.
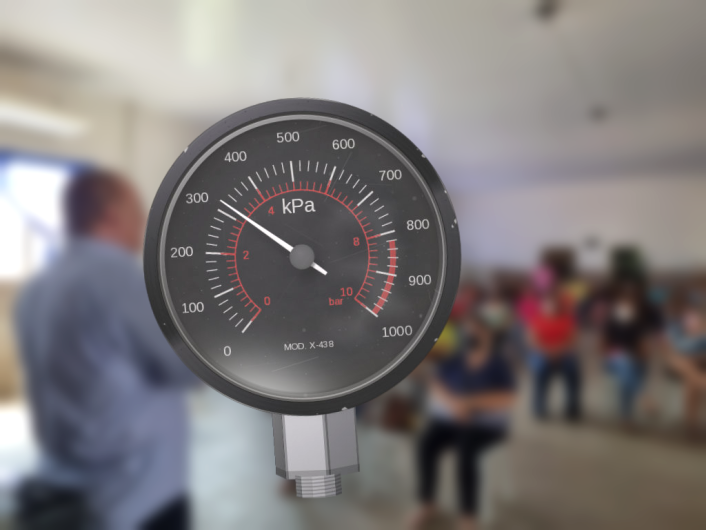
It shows 320
